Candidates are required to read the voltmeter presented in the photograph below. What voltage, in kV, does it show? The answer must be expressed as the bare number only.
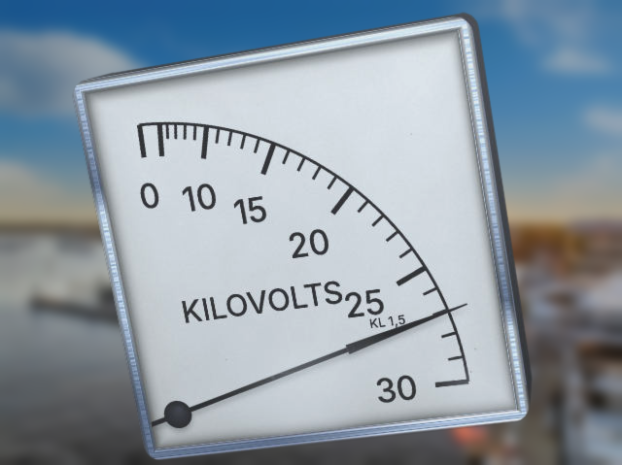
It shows 27
